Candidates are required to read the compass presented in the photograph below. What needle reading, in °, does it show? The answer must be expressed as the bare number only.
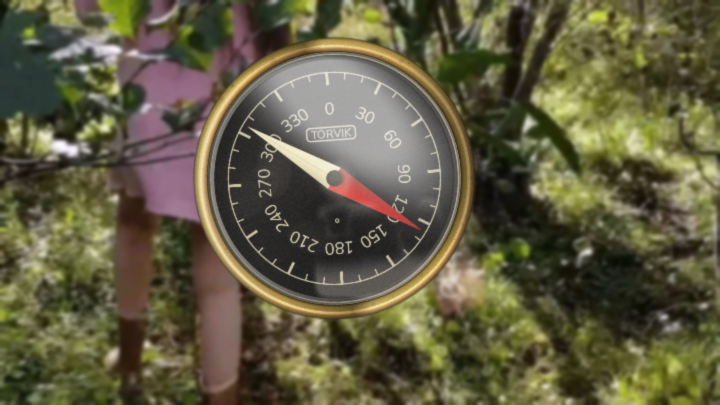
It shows 125
